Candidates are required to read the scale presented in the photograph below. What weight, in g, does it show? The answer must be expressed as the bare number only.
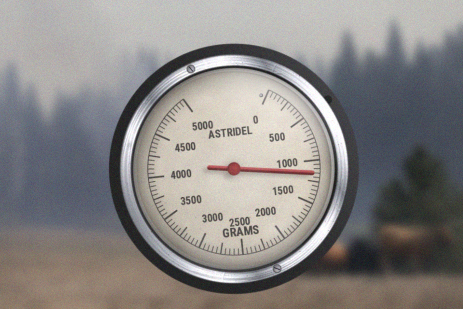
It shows 1150
